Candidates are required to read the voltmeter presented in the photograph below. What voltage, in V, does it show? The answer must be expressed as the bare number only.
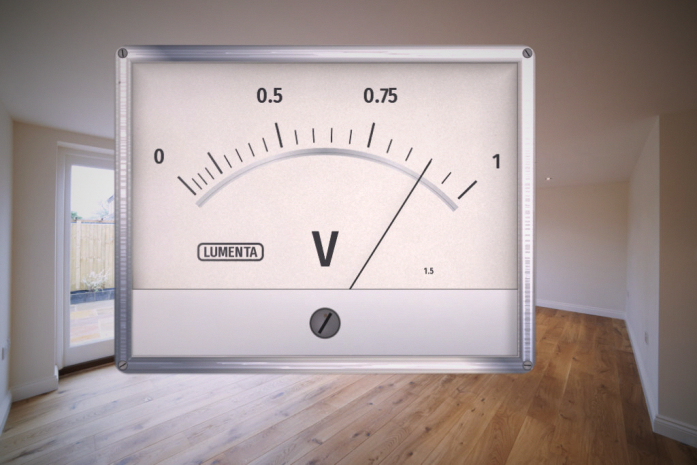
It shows 0.9
